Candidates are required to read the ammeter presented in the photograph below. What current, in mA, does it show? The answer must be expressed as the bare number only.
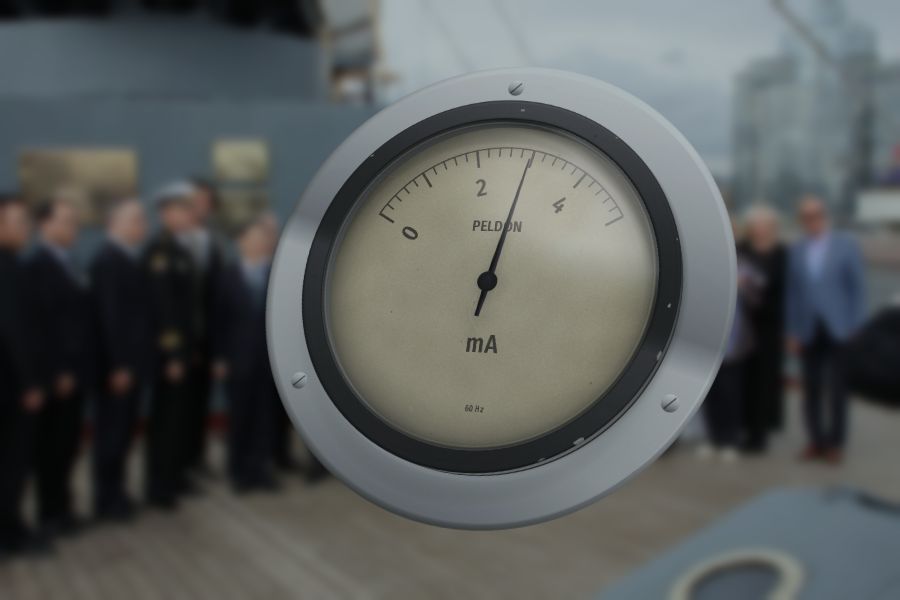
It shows 3
